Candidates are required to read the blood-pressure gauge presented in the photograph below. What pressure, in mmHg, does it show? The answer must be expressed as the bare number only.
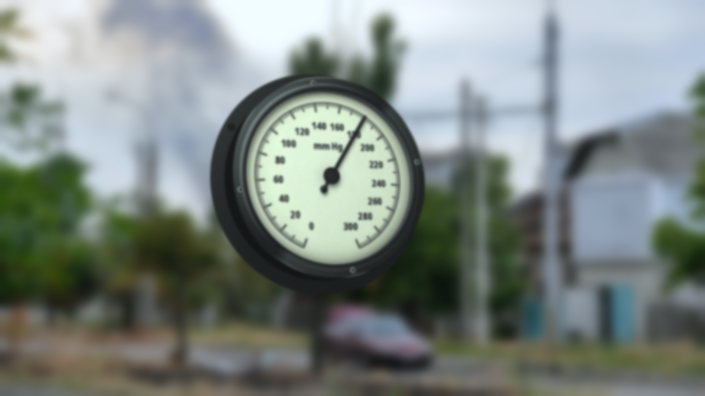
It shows 180
